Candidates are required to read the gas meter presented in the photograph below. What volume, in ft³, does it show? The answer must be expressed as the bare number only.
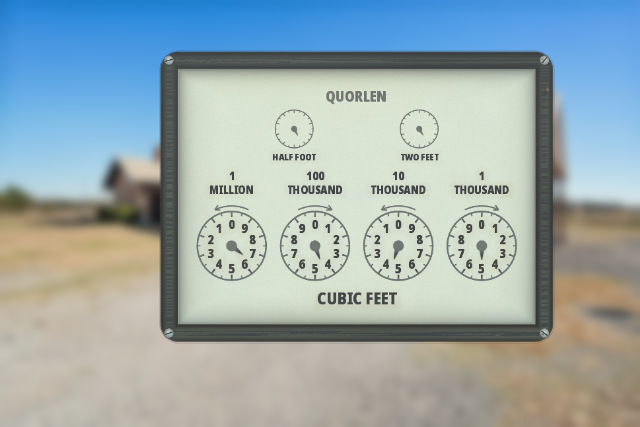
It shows 644500
